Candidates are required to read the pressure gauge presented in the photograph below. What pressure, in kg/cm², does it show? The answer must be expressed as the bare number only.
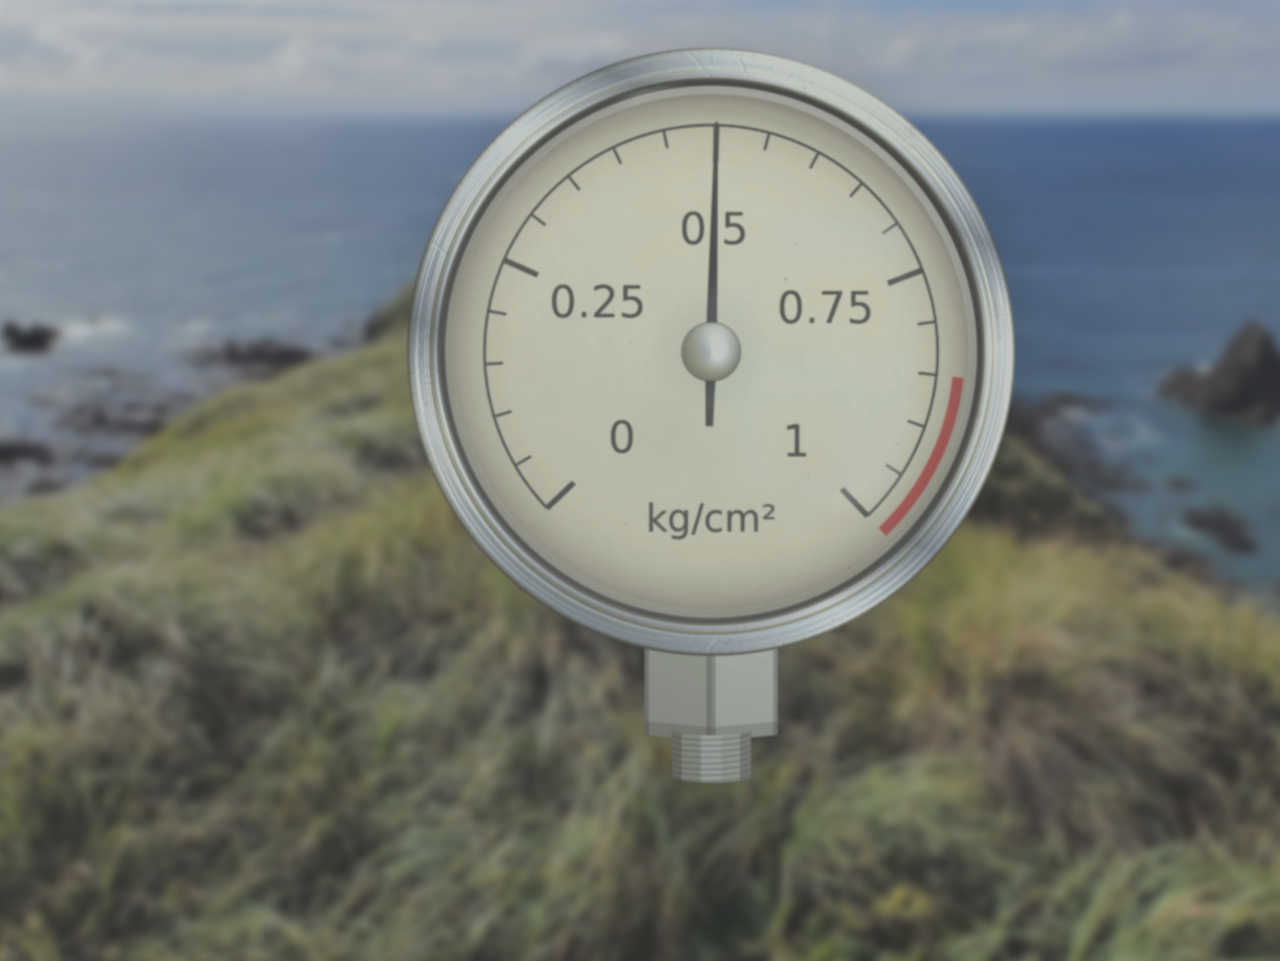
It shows 0.5
